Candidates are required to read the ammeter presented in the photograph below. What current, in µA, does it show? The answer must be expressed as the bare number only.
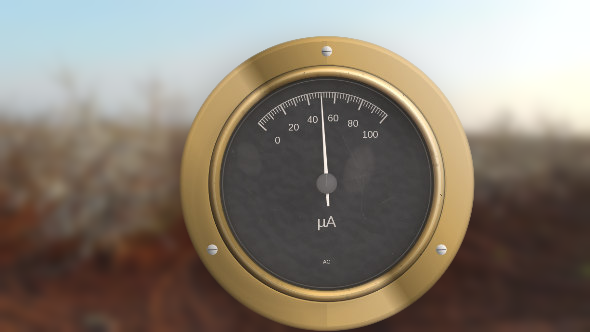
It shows 50
